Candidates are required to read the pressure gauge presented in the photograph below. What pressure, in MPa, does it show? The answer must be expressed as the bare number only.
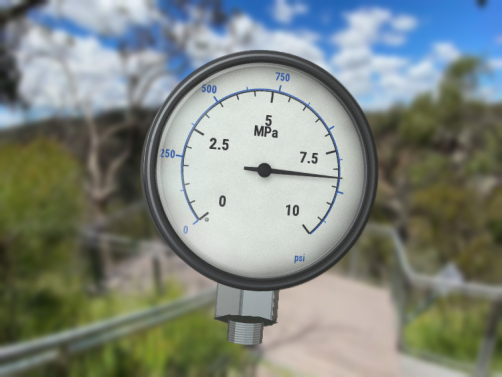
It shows 8.25
